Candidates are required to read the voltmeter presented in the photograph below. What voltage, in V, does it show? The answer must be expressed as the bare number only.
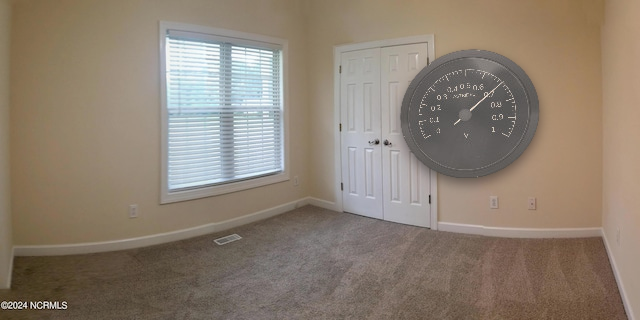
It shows 0.7
